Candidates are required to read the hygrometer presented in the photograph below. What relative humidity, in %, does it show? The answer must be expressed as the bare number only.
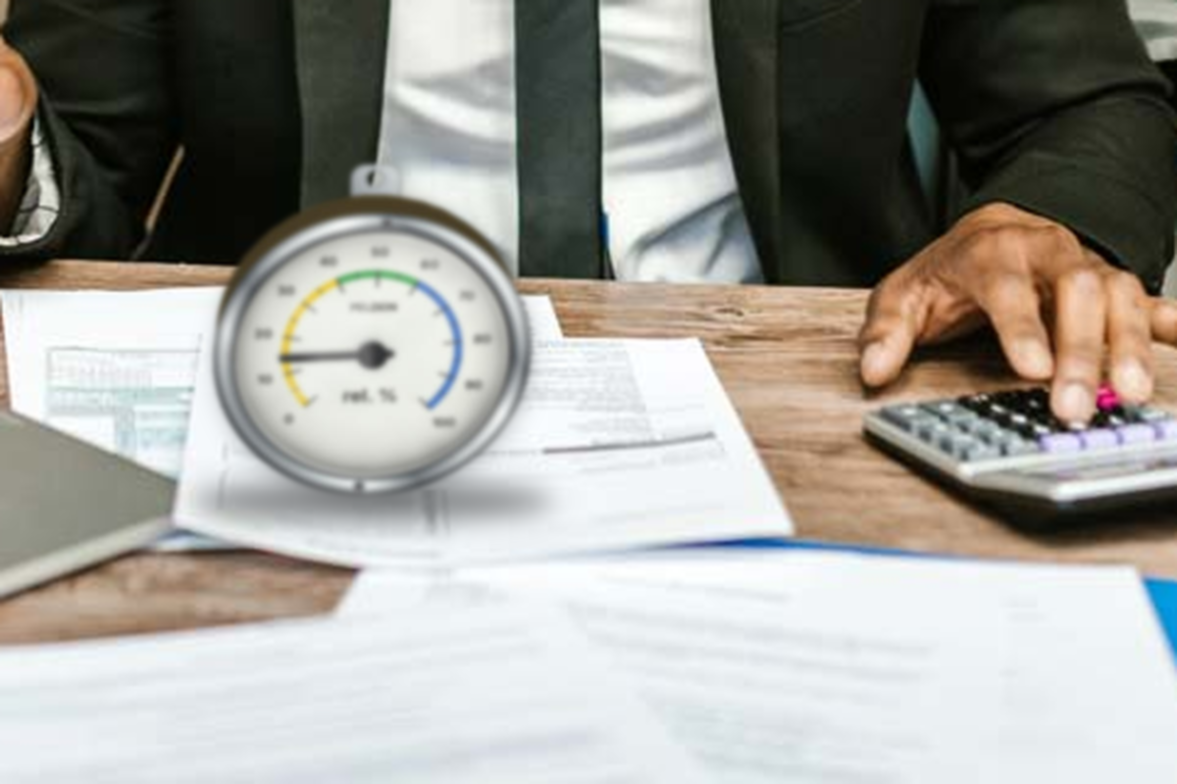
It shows 15
